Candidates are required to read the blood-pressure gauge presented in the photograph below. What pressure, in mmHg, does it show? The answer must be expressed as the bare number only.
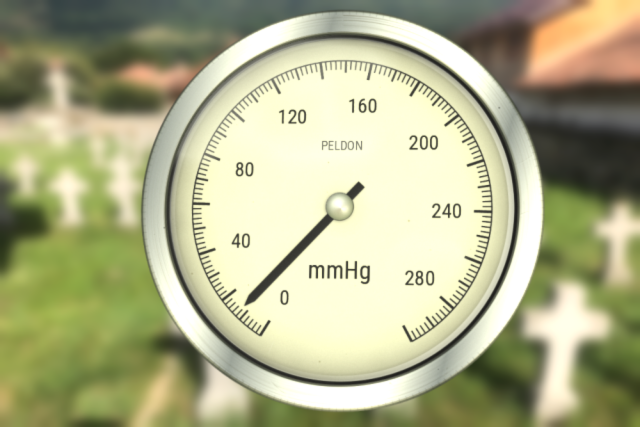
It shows 12
